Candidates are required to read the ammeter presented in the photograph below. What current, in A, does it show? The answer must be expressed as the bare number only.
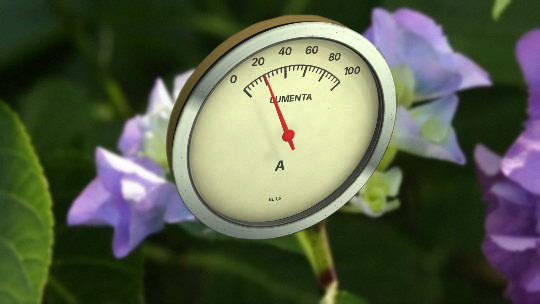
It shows 20
